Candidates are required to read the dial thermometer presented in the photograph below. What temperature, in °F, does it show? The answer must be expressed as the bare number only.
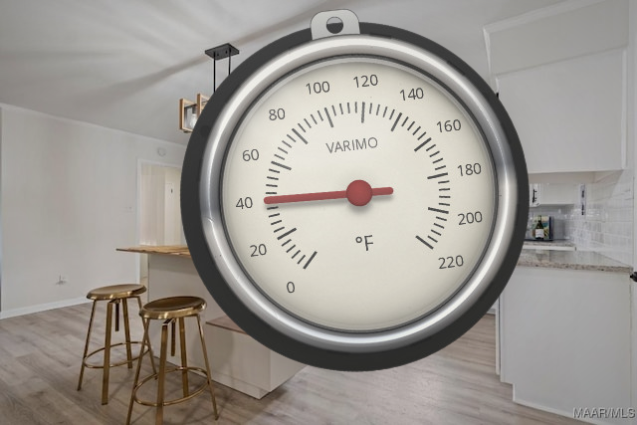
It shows 40
